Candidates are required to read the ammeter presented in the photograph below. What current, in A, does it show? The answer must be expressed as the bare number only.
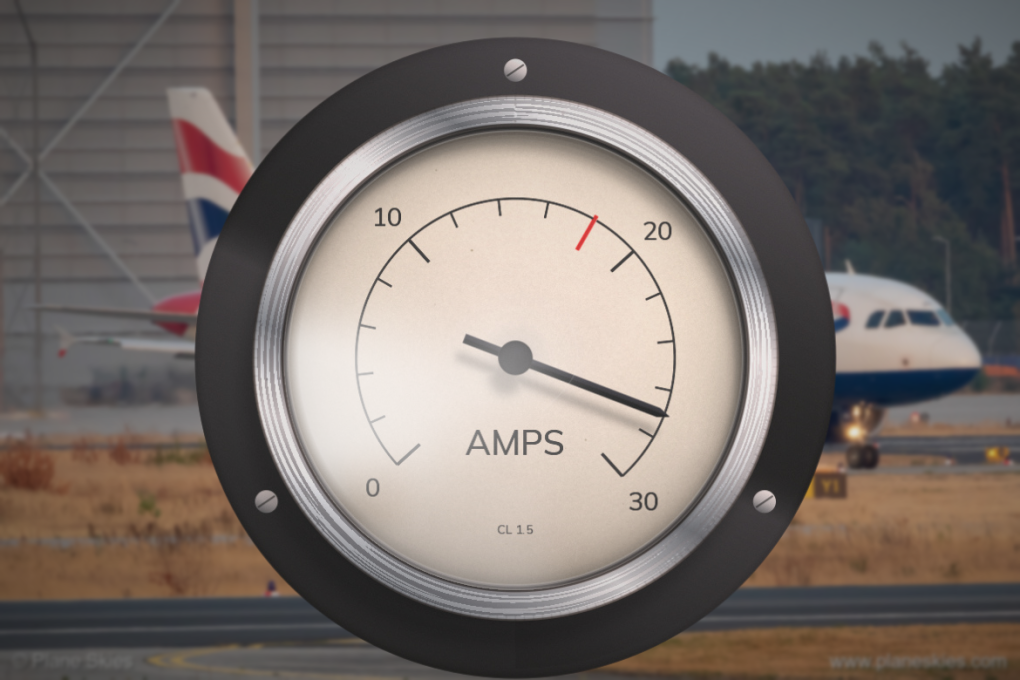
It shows 27
